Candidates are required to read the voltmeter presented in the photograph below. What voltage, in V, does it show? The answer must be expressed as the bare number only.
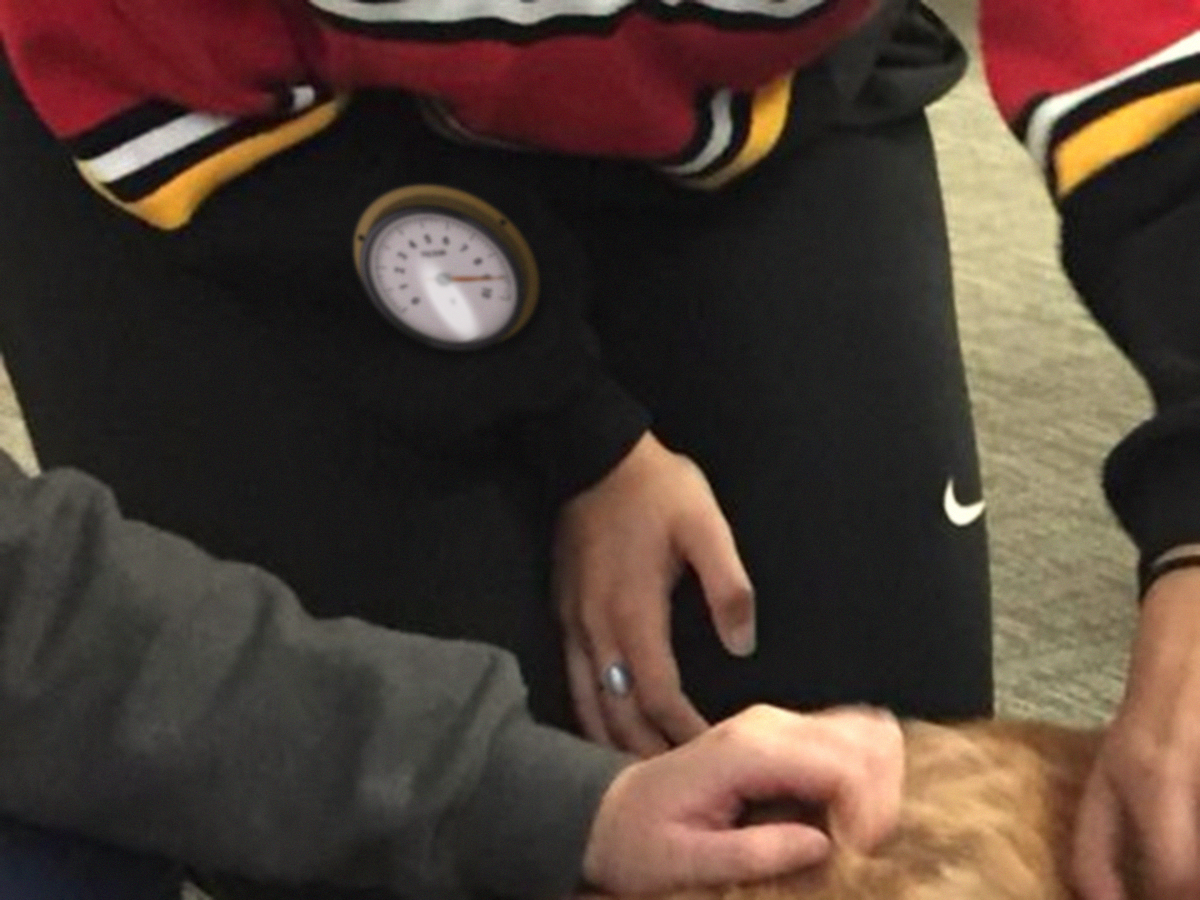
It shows 9
